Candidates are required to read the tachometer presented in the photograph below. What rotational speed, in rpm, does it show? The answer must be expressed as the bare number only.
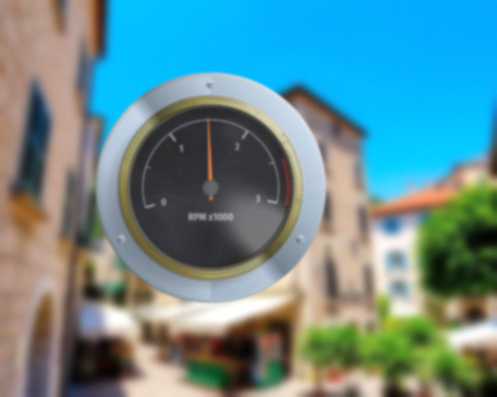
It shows 1500
